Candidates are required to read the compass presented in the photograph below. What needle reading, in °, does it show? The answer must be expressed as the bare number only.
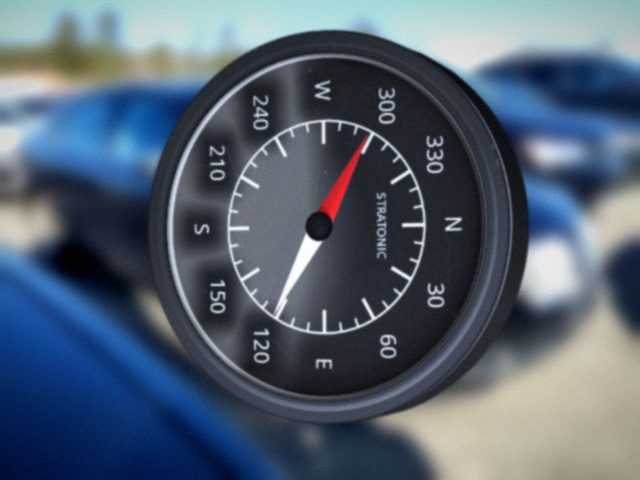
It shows 300
